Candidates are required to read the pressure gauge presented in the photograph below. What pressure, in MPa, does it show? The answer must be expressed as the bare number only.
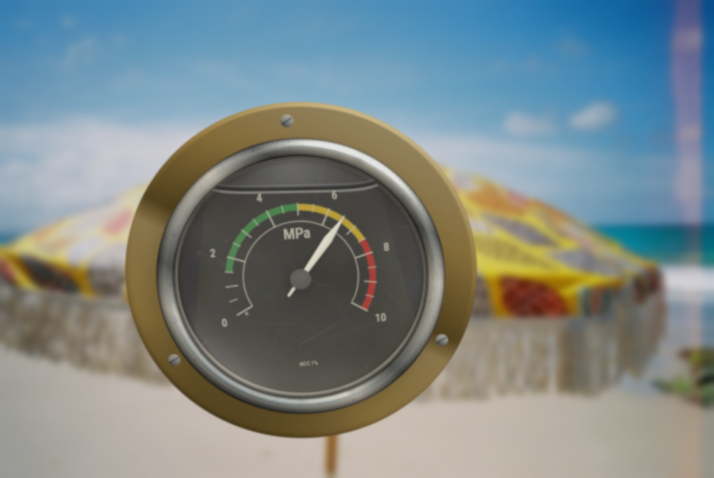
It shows 6.5
